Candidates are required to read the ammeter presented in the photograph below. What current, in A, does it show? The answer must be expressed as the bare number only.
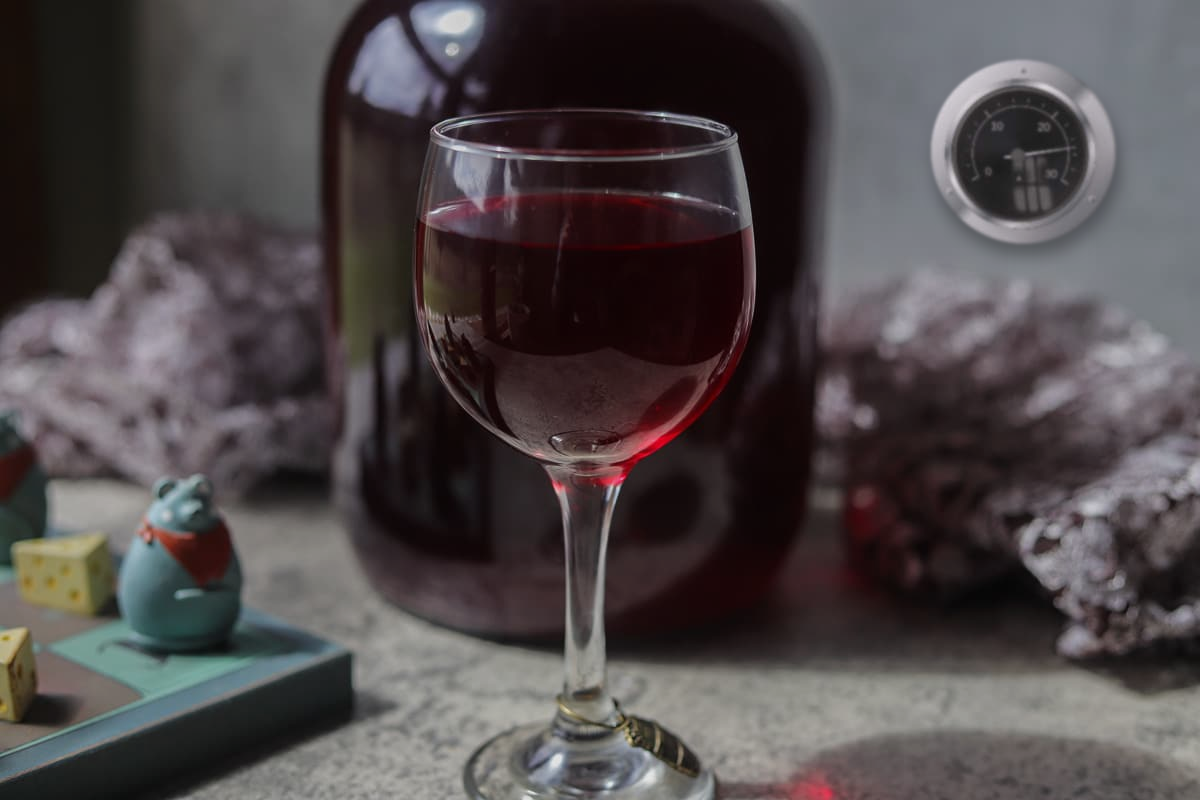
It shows 25
